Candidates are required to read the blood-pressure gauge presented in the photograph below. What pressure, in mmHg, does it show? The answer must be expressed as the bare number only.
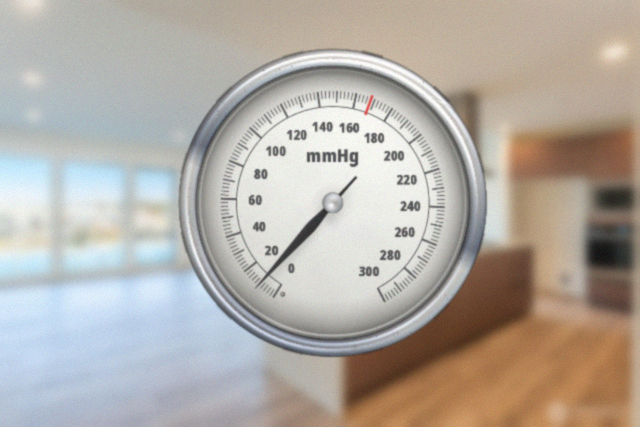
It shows 10
